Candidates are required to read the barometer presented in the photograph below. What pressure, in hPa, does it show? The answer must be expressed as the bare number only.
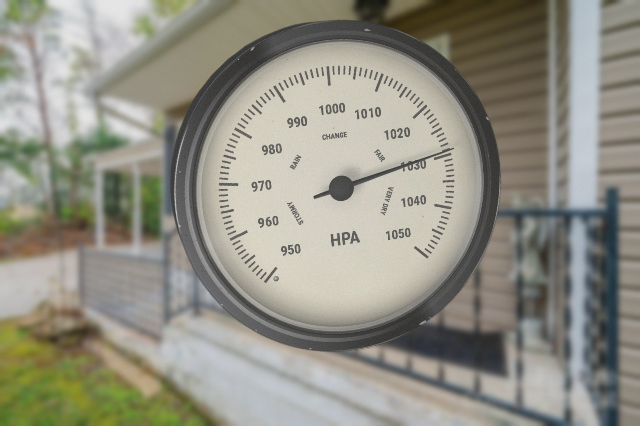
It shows 1029
